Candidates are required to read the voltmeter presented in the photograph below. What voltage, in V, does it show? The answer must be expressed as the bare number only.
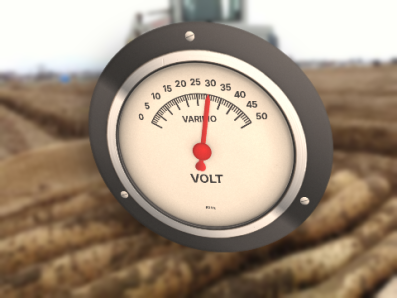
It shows 30
